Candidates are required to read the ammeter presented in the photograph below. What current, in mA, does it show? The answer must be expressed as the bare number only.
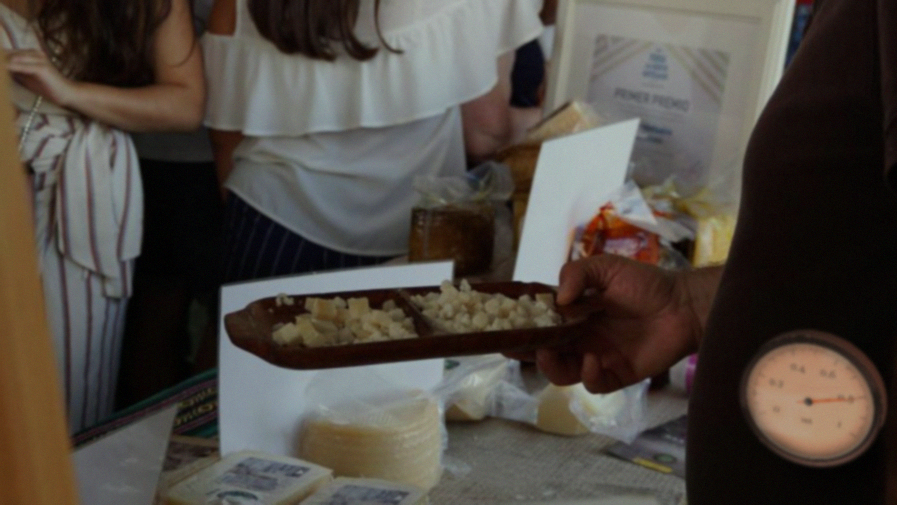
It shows 0.8
